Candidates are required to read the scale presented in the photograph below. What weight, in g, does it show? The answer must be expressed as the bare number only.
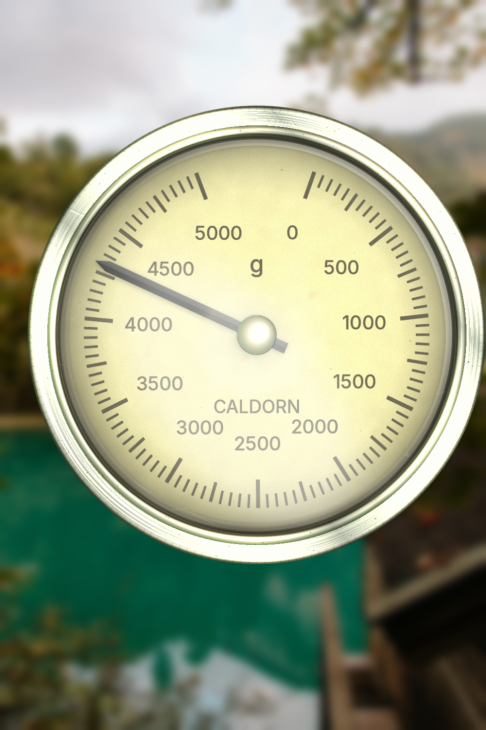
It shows 4300
